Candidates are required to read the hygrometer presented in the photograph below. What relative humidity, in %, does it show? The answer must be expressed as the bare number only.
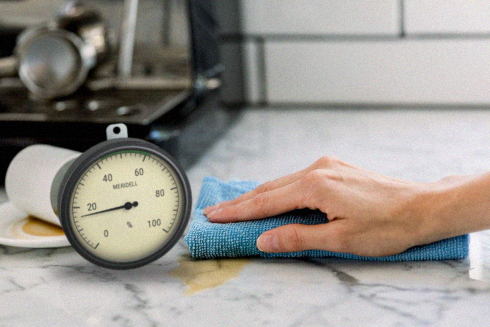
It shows 16
